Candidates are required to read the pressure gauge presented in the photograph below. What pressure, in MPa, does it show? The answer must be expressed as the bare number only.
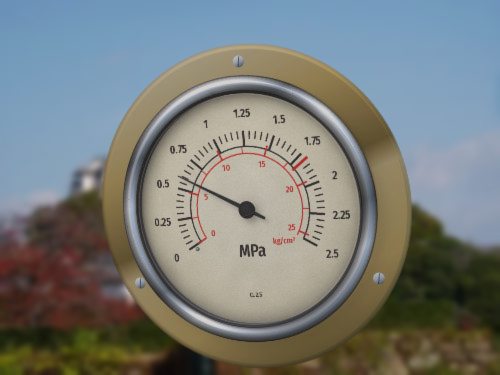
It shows 0.6
